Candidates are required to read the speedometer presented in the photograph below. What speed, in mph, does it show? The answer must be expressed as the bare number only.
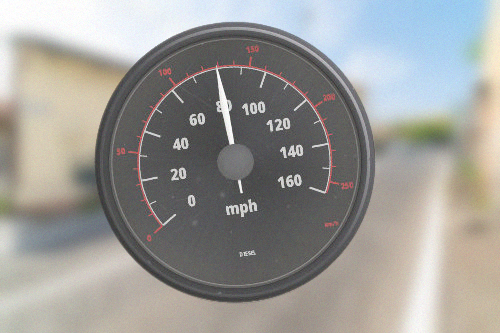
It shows 80
